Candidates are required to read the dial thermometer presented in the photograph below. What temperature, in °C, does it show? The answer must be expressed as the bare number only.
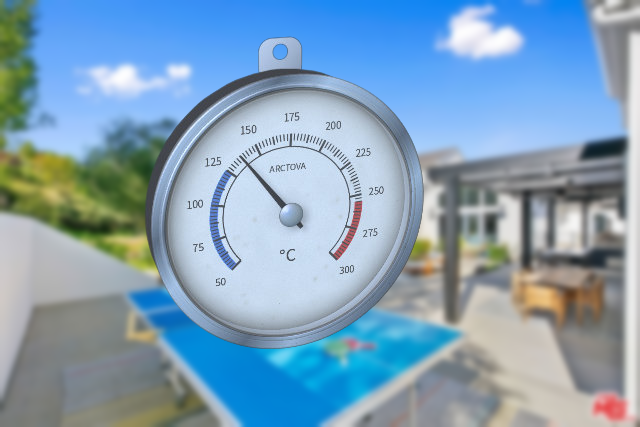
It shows 137.5
